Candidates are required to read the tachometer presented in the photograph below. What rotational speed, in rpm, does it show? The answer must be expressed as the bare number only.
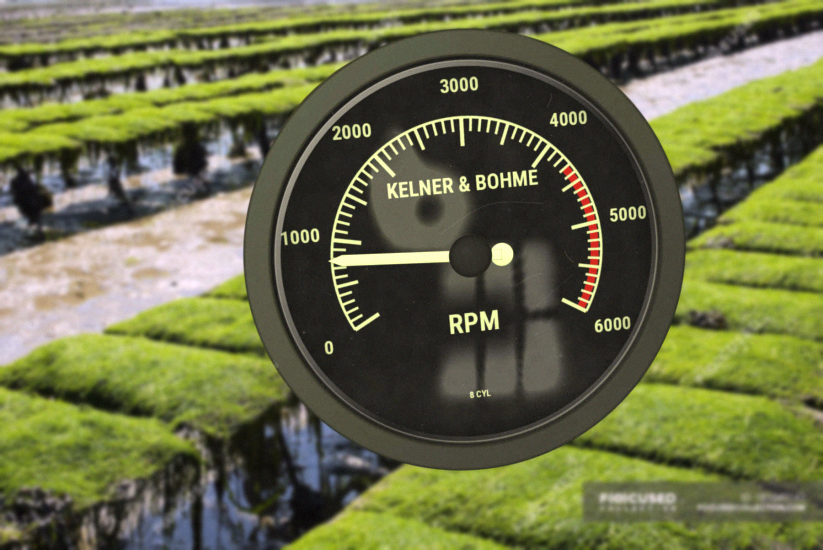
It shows 800
